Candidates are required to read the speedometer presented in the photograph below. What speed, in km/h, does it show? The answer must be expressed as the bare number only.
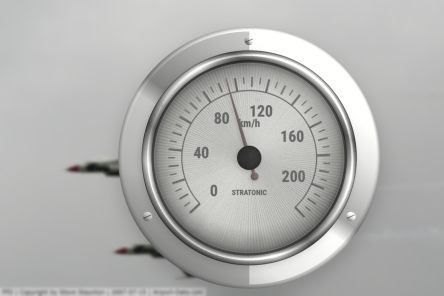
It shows 95
